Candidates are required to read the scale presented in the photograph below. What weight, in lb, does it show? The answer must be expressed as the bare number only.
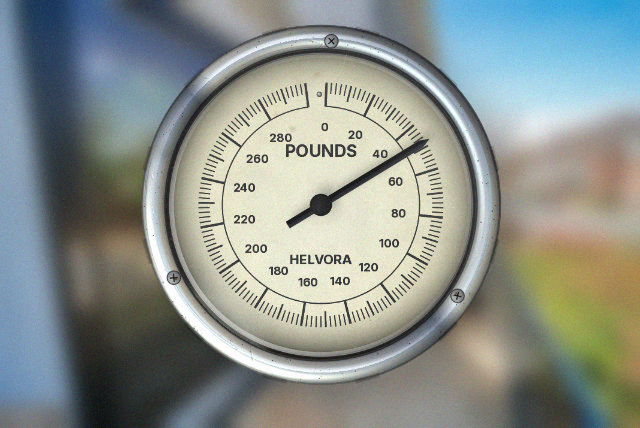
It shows 48
